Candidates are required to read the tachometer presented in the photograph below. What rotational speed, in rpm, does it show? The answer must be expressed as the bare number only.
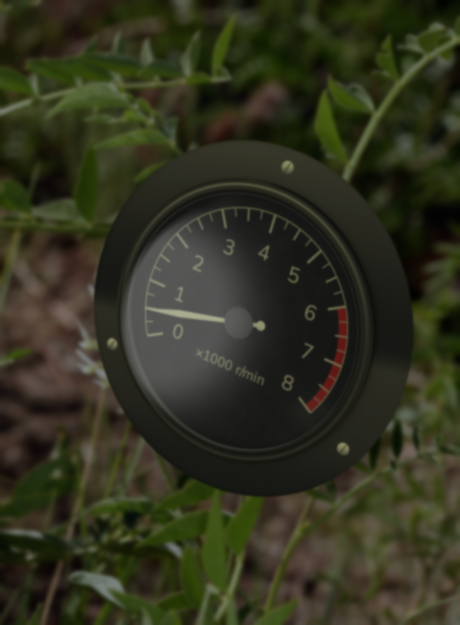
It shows 500
